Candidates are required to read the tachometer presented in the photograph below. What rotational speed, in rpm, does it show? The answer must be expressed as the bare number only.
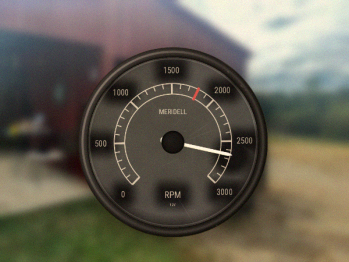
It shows 2650
